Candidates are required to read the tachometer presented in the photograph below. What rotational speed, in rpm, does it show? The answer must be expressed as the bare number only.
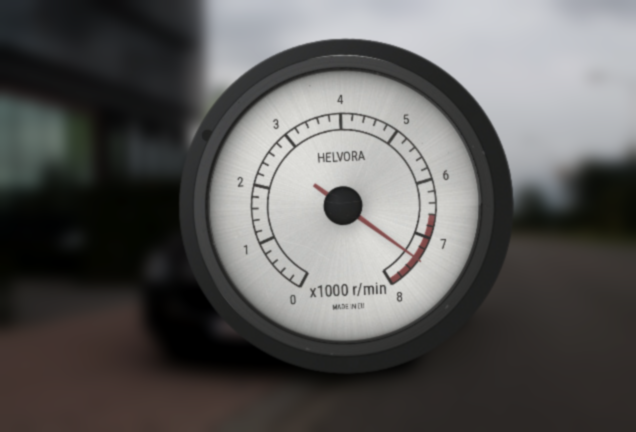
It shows 7400
